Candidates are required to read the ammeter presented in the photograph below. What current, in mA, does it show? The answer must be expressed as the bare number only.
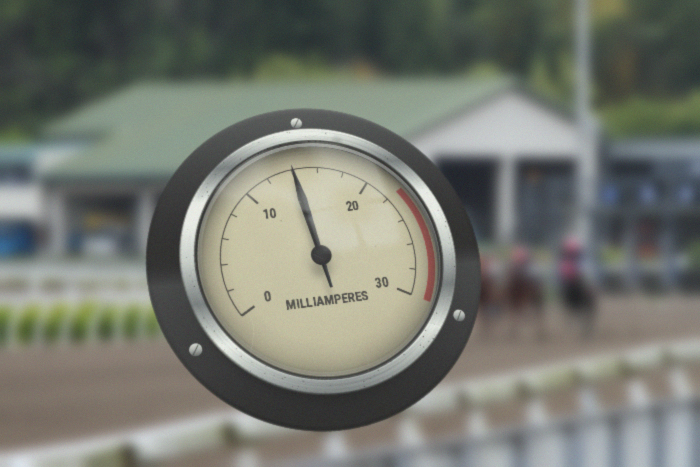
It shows 14
